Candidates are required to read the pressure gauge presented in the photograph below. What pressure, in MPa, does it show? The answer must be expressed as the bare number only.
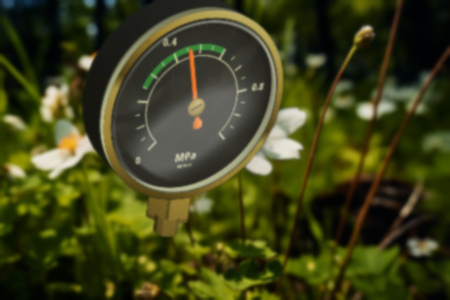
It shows 0.45
